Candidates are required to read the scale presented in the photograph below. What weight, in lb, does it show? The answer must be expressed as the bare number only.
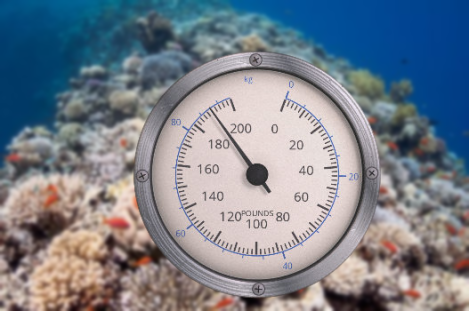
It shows 190
